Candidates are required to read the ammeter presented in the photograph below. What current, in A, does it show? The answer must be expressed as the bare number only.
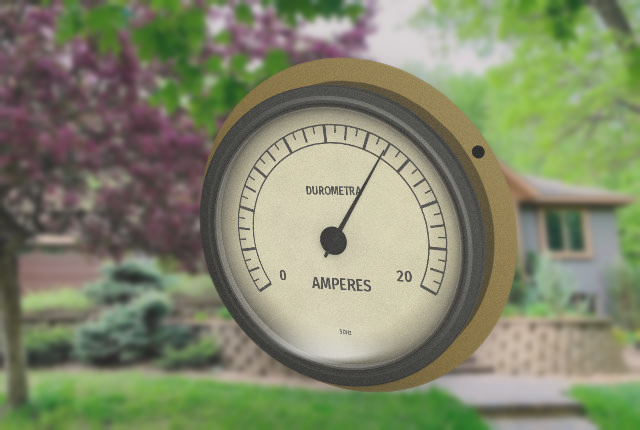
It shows 13
